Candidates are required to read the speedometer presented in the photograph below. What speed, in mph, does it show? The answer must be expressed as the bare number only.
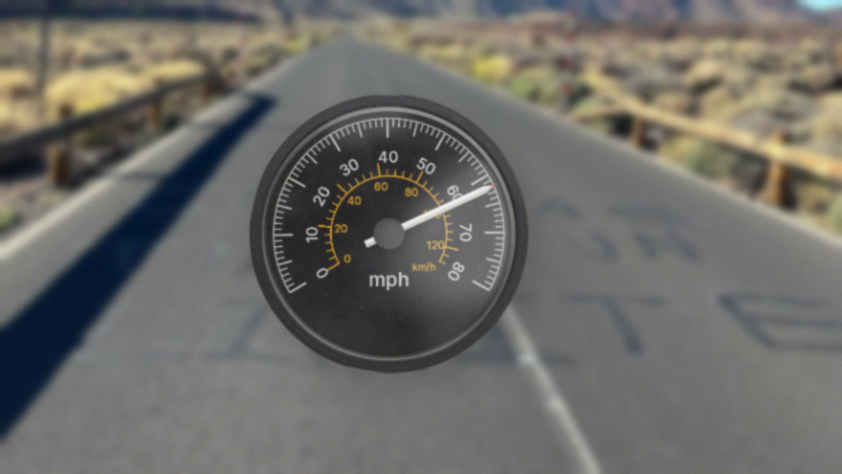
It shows 62
